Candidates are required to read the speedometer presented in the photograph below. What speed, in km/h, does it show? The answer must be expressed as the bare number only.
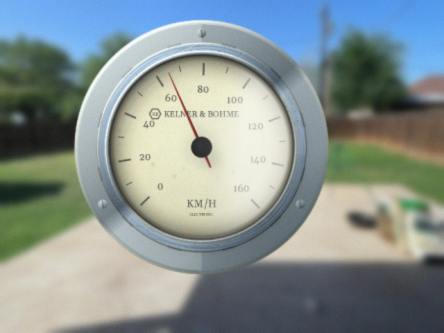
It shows 65
